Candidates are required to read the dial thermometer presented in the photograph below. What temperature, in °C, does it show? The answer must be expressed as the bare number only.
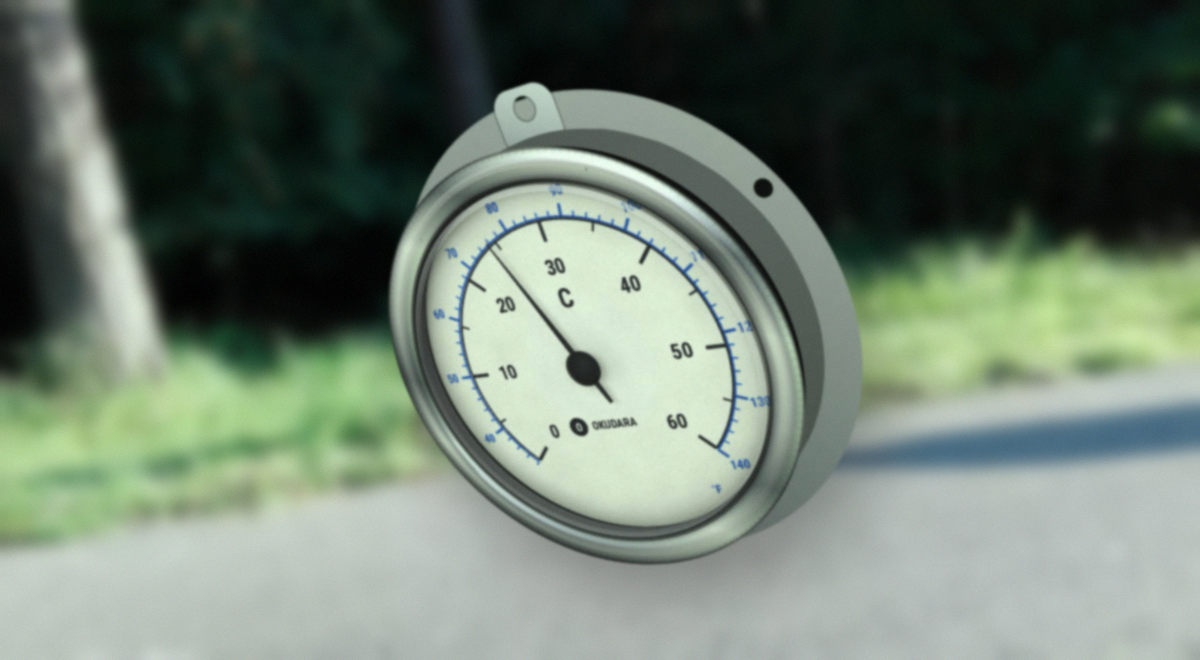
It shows 25
